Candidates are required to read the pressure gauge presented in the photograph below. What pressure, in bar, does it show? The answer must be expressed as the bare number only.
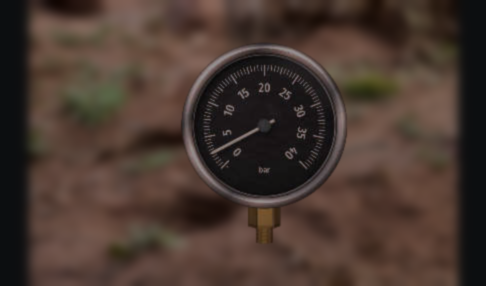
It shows 2.5
